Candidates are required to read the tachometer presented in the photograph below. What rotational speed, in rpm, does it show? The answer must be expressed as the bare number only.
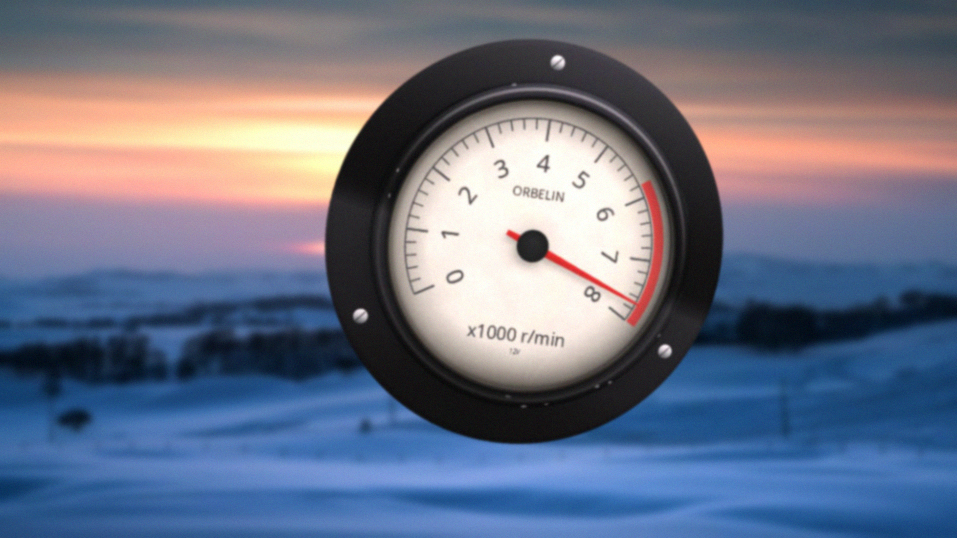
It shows 7700
